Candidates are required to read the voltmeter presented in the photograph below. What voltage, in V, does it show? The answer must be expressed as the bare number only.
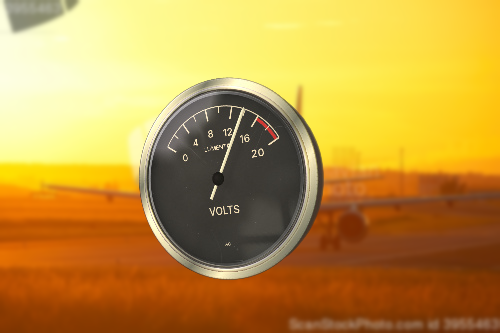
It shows 14
